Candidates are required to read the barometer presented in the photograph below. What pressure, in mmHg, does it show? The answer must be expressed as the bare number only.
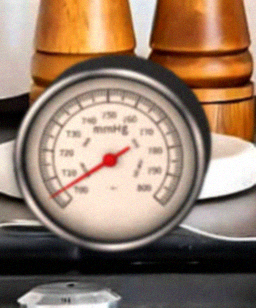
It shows 705
